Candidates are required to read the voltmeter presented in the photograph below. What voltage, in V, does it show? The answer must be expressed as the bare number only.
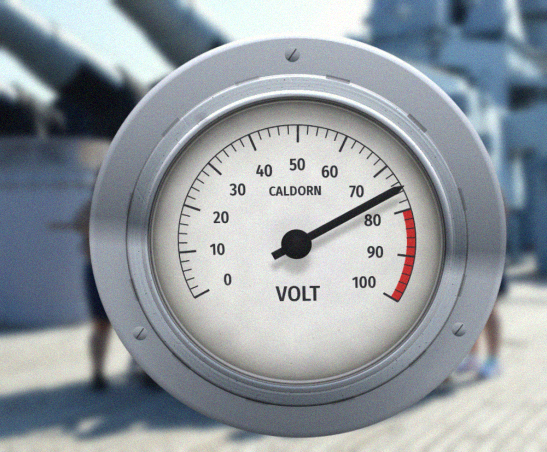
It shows 75
